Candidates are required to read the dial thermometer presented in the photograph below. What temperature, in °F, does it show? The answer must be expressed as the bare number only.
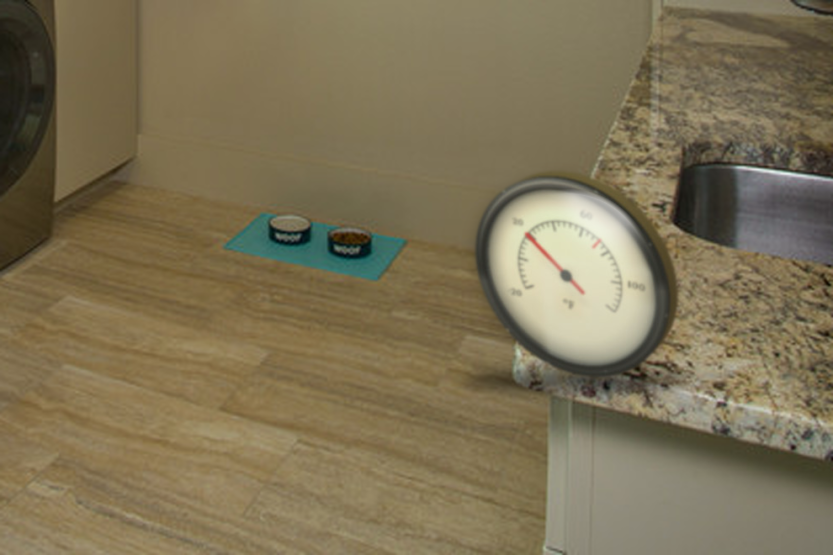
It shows 20
